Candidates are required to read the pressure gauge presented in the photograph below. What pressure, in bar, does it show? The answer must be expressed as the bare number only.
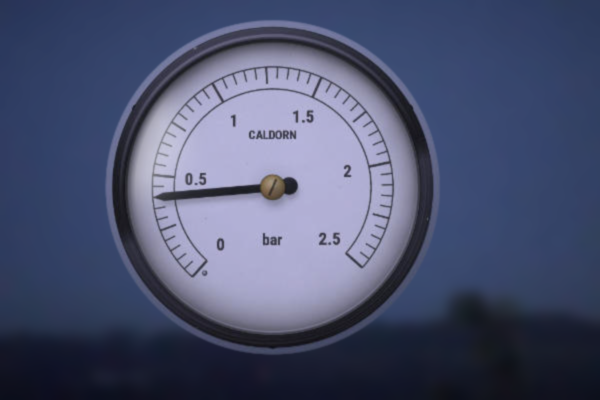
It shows 0.4
